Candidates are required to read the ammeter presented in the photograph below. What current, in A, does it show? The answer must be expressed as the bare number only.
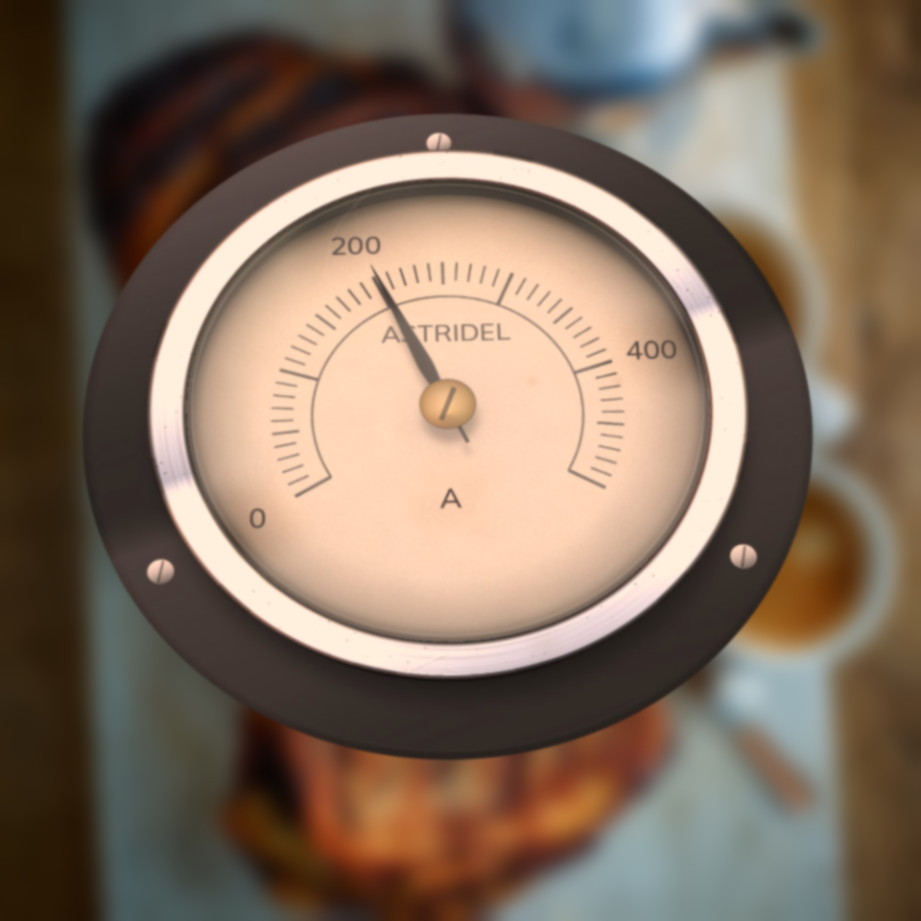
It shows 200
